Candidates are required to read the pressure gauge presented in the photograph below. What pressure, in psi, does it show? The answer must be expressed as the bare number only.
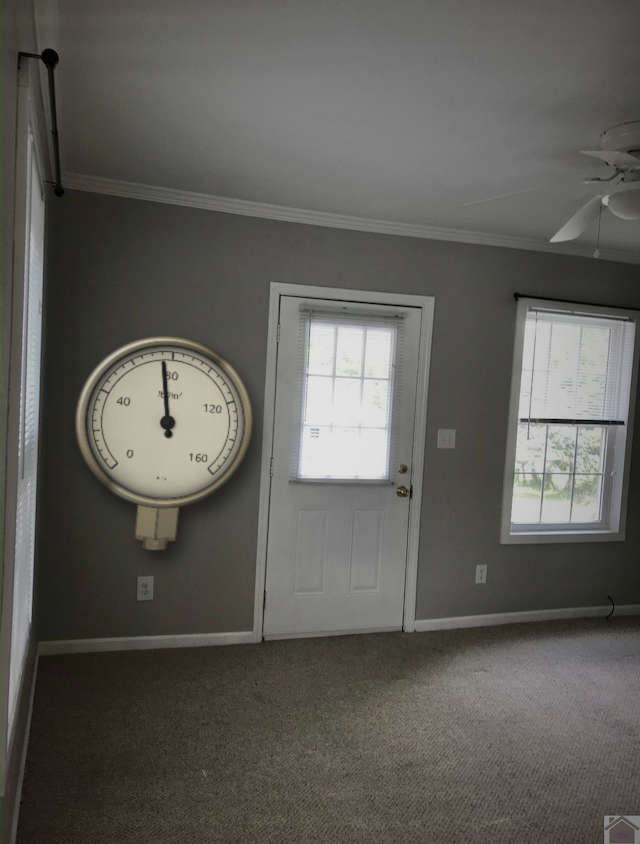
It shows 75
